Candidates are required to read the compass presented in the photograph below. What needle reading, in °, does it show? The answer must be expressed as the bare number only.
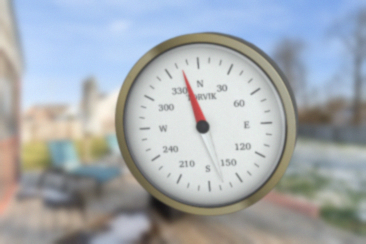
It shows 345
